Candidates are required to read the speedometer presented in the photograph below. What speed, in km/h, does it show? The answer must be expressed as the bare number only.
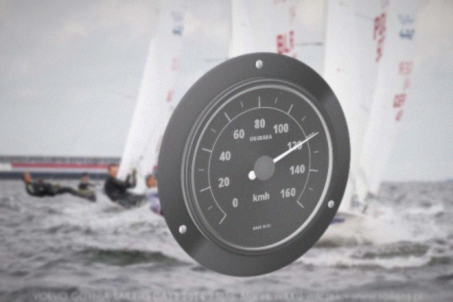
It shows 120
